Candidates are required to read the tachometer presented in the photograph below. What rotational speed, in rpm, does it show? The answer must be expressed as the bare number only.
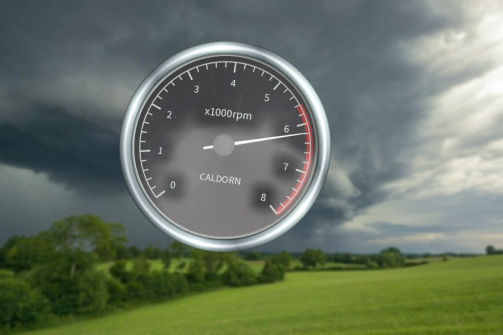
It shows 6200
